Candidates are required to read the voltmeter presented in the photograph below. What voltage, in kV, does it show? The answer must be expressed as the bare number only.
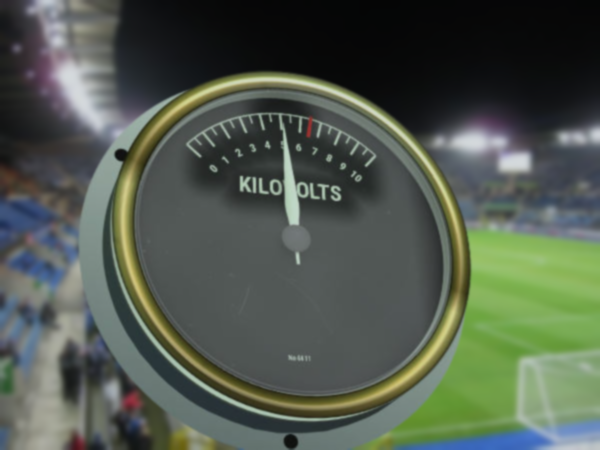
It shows 5
